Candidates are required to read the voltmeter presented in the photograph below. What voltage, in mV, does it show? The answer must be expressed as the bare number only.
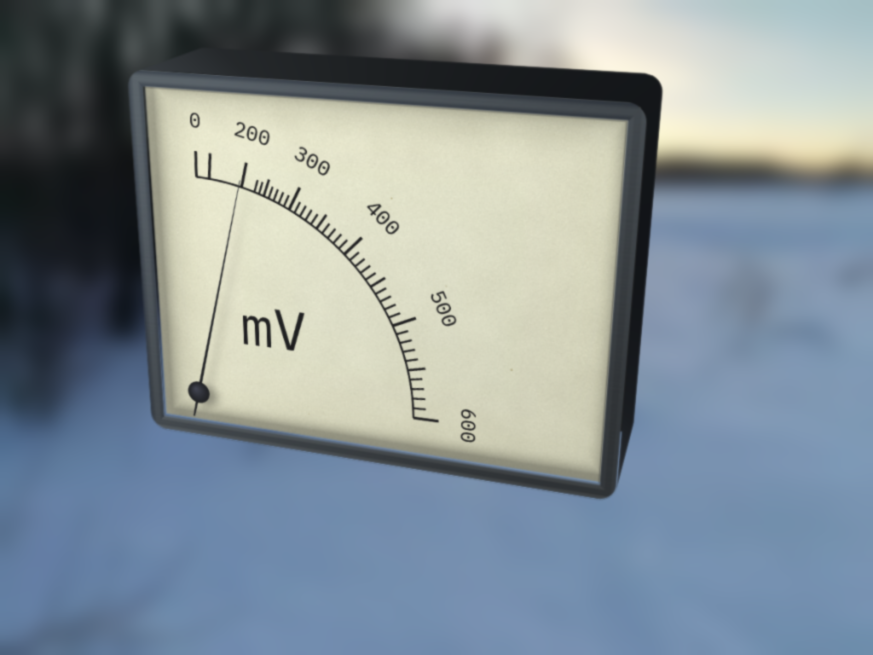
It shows 200
